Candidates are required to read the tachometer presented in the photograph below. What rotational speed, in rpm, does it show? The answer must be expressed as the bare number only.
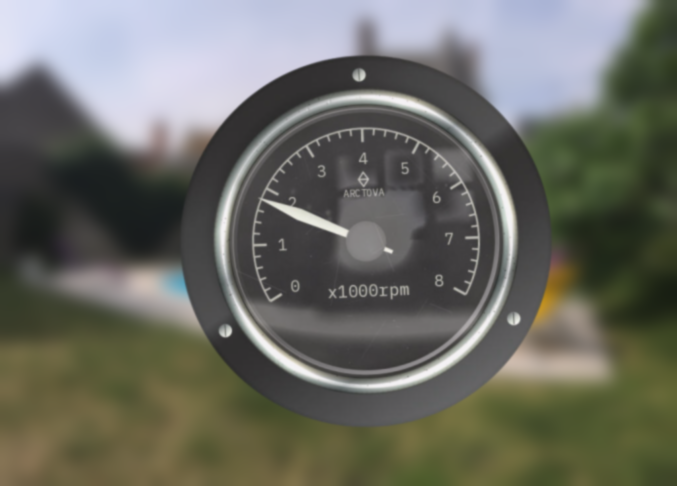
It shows 1800
